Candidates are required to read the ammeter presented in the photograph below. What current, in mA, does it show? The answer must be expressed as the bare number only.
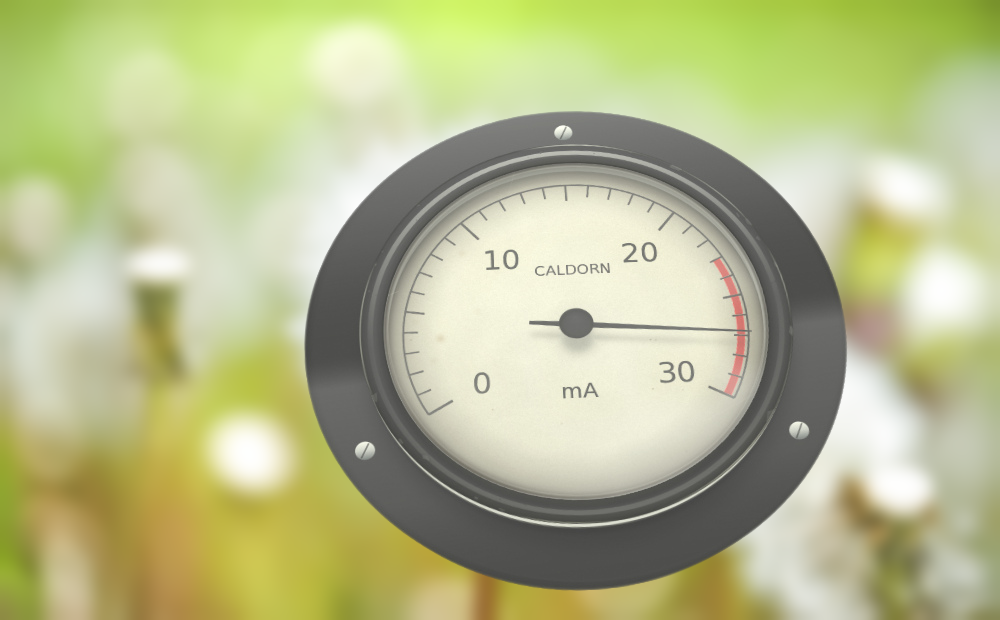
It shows 27
